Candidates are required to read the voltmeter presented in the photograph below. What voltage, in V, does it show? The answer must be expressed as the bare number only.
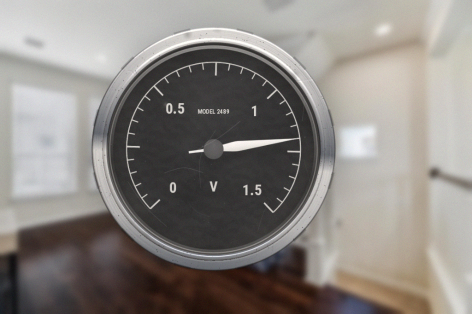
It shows 1.2
